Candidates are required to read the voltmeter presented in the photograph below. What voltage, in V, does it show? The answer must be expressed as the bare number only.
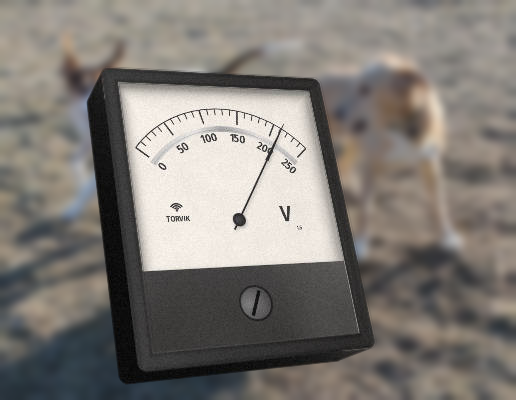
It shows 210
